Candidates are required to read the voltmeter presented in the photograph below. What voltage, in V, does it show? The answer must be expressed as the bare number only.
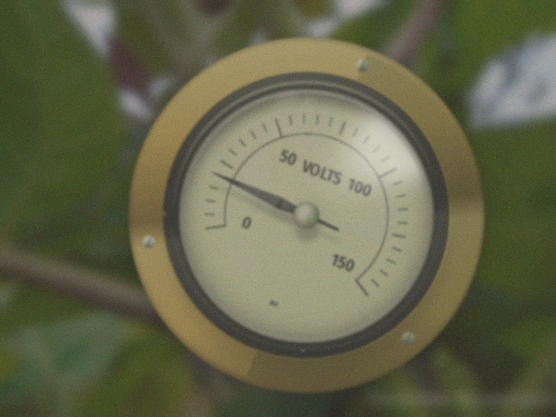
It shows 20
